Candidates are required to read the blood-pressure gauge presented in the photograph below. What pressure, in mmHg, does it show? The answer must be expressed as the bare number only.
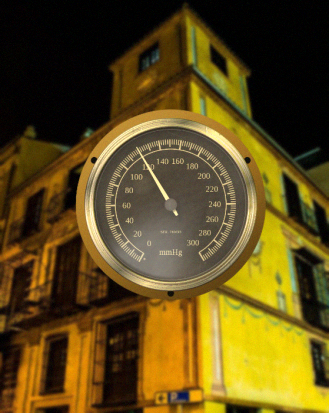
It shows 120
